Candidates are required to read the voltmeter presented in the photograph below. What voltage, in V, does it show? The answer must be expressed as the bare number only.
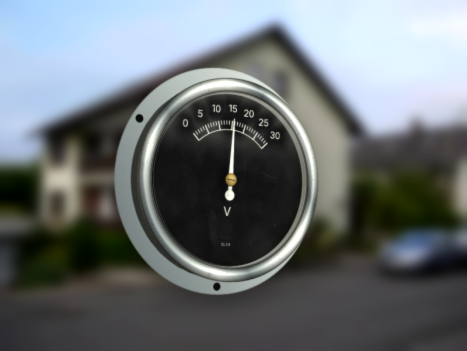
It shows 15
